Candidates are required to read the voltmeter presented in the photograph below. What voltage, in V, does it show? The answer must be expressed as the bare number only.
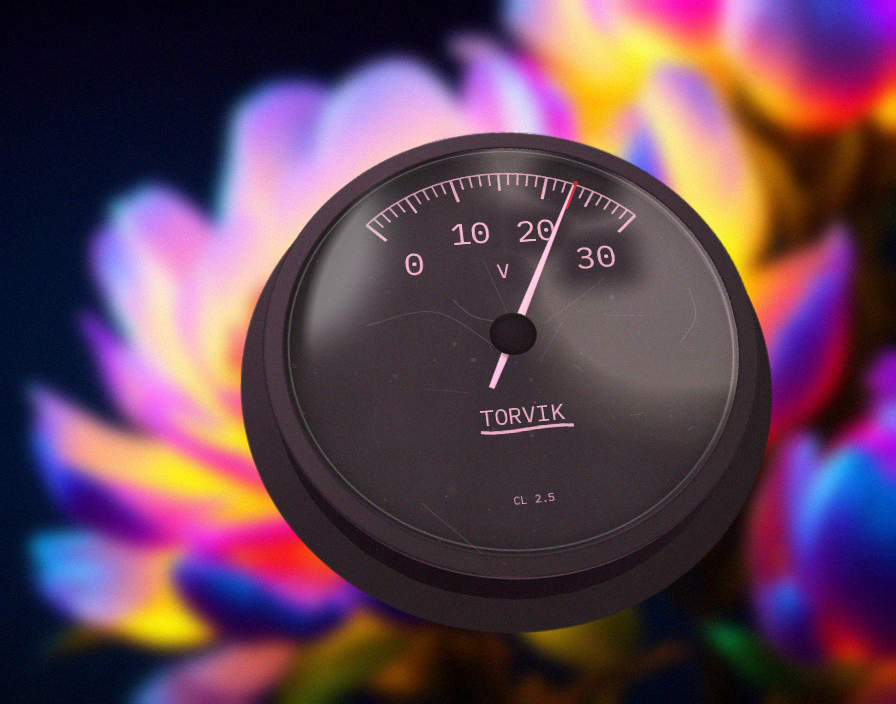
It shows 23
